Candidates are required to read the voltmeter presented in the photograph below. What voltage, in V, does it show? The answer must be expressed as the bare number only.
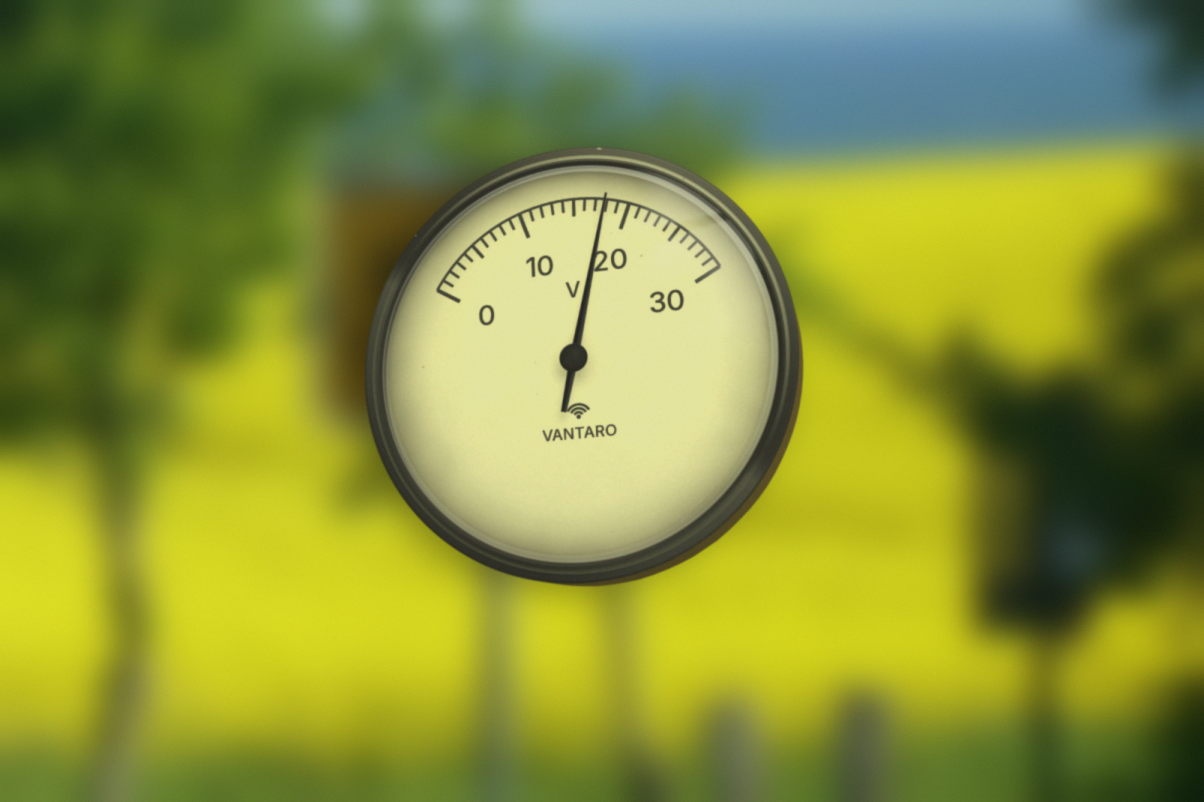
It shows 18
